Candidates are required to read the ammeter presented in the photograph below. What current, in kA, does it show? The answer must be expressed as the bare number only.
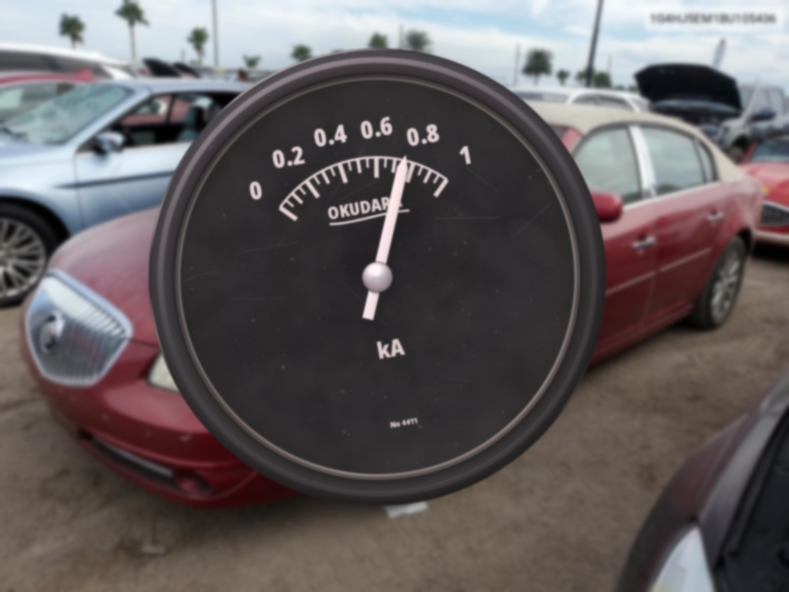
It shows 0.75
